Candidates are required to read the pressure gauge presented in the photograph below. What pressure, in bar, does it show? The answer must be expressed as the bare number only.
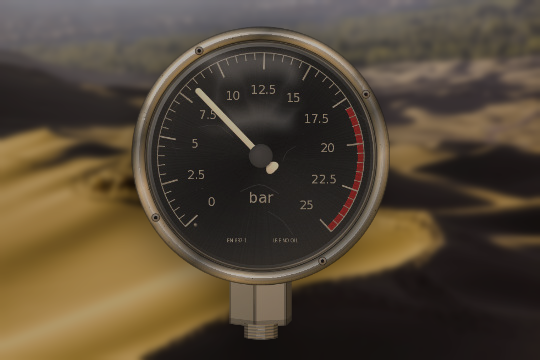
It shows 8.25
